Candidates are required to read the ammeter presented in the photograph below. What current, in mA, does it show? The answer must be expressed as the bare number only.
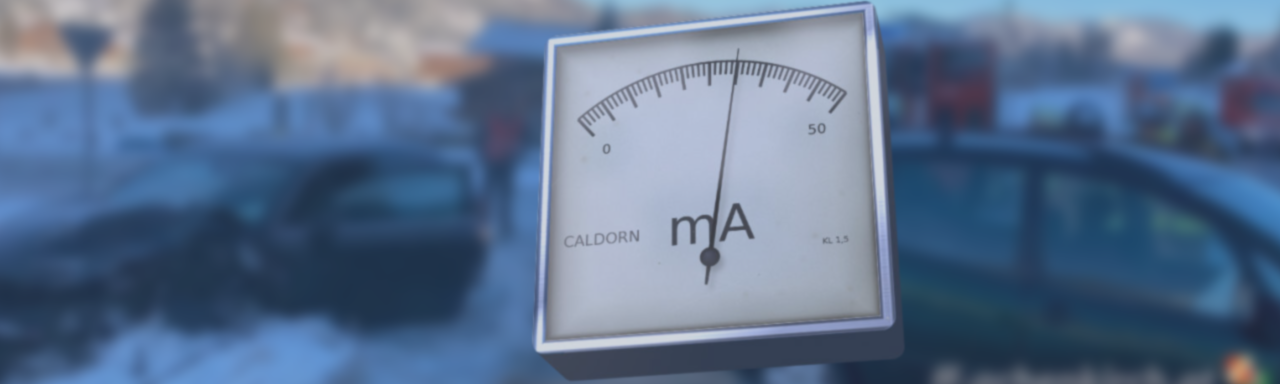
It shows 30
